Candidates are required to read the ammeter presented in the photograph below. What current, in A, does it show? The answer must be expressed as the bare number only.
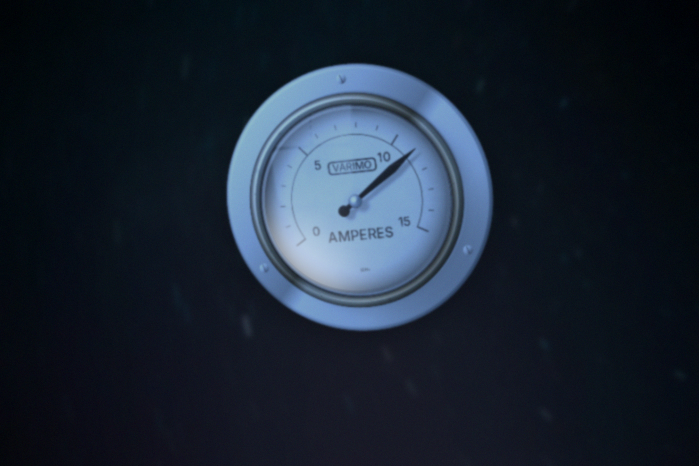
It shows 11
